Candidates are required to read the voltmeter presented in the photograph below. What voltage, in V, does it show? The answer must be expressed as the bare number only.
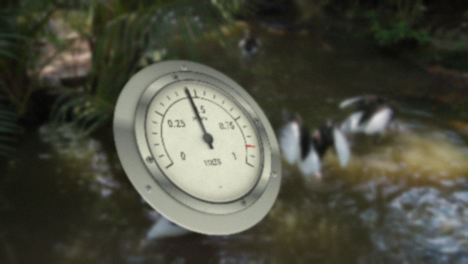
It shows 0.45
